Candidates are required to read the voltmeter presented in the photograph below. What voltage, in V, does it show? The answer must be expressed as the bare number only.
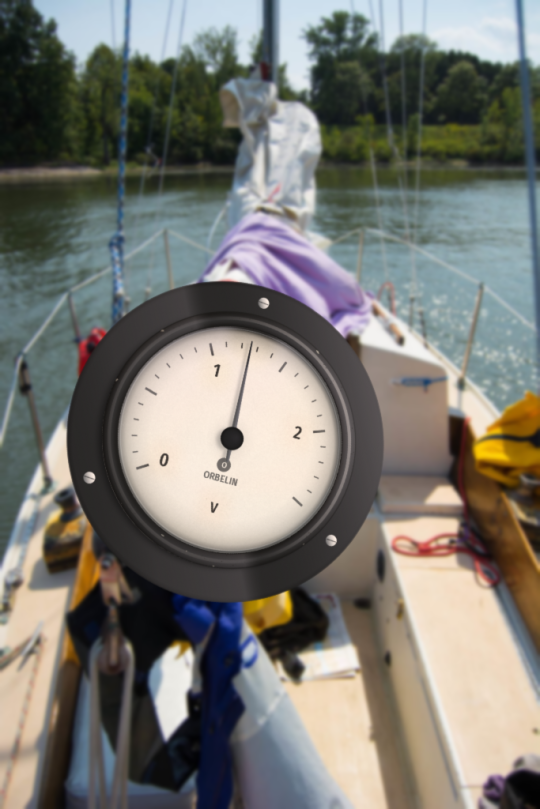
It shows 1.25
